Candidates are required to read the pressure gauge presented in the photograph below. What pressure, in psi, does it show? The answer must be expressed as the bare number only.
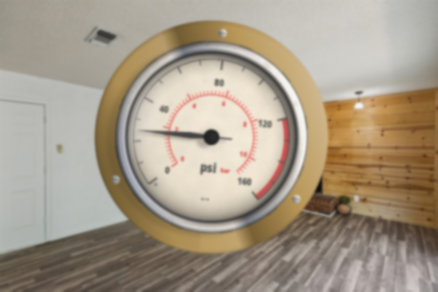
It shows 25
